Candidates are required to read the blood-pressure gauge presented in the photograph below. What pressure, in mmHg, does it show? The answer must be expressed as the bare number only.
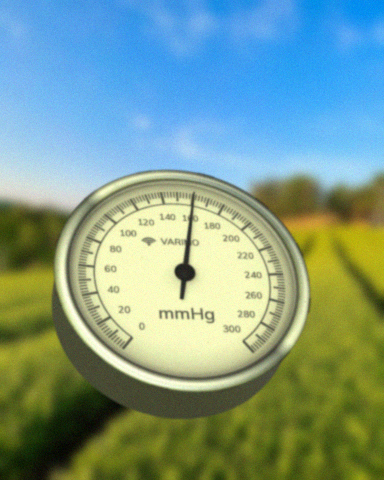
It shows 160
